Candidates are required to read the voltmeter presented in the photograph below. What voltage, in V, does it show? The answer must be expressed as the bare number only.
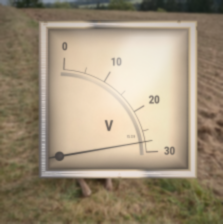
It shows 27.5
